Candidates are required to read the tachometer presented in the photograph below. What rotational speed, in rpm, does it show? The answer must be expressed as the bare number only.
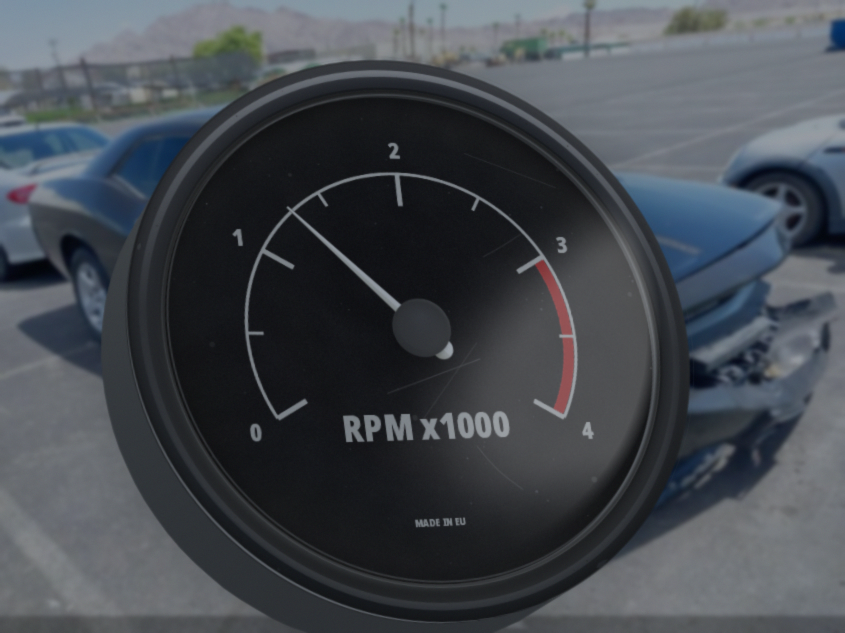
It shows 1250
